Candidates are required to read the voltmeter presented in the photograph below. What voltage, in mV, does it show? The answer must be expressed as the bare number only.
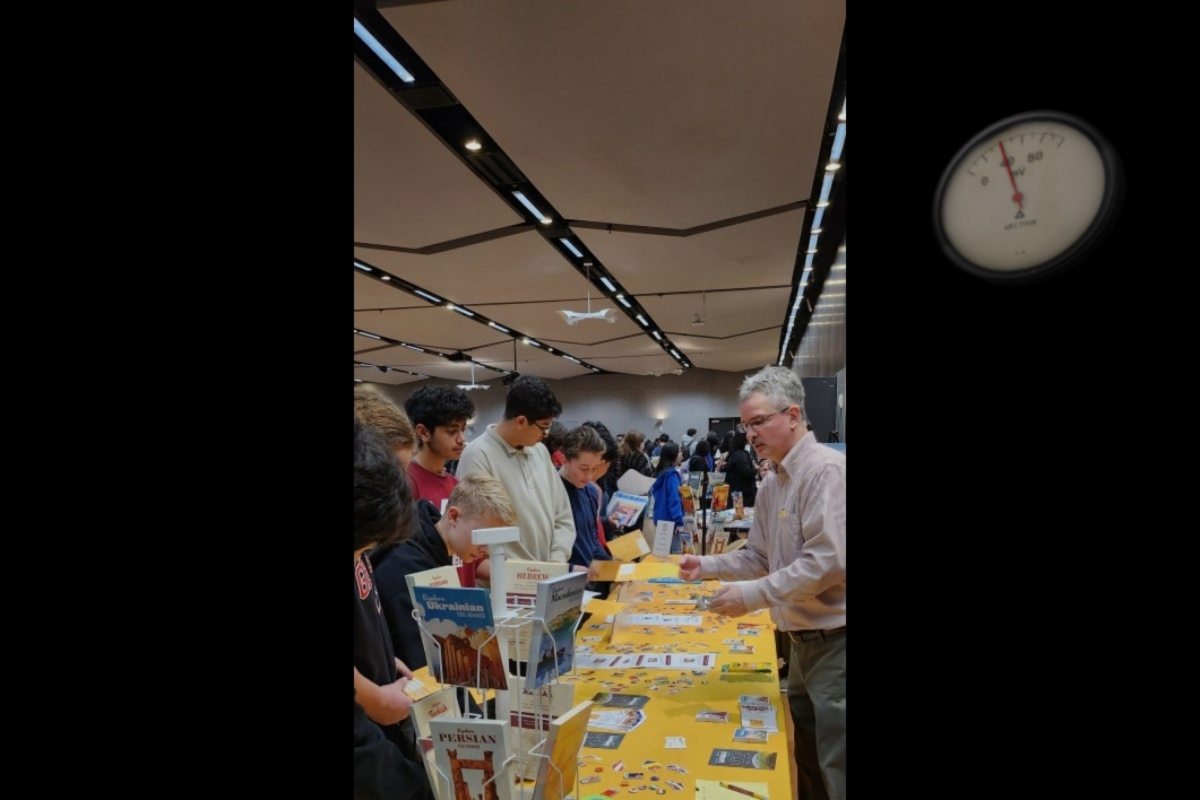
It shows 40
